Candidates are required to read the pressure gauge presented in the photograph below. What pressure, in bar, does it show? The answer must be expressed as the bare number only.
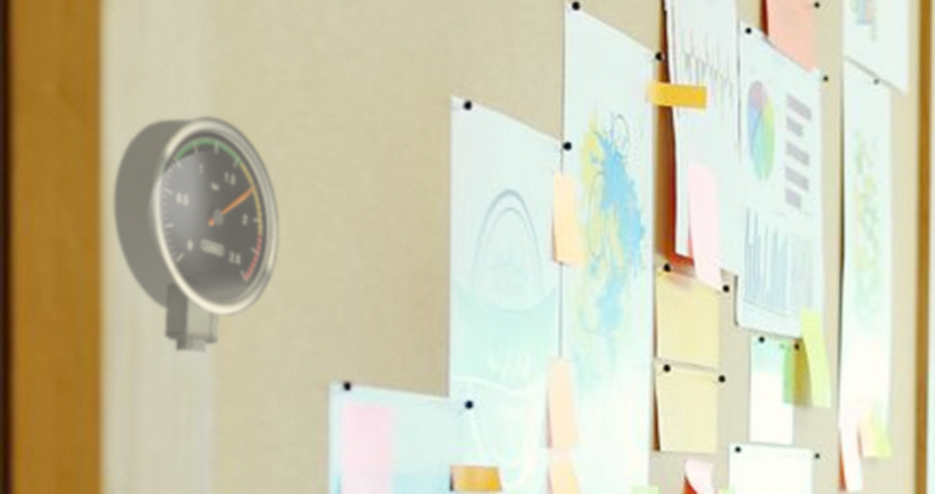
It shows 1.75
